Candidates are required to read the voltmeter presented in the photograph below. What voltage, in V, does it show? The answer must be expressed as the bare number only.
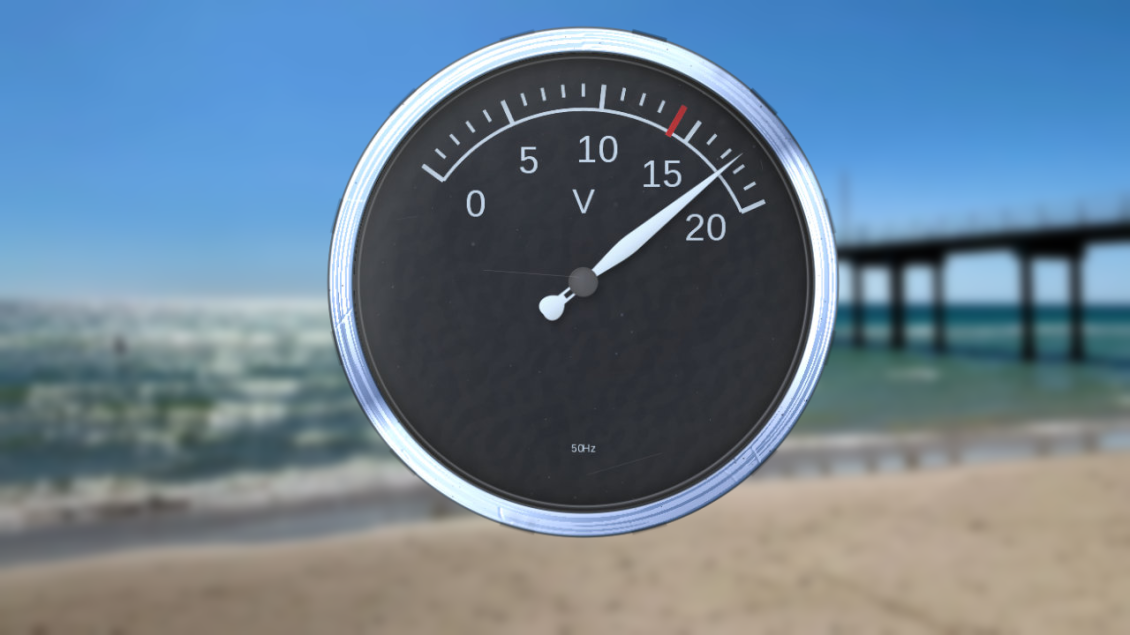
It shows 17.5
